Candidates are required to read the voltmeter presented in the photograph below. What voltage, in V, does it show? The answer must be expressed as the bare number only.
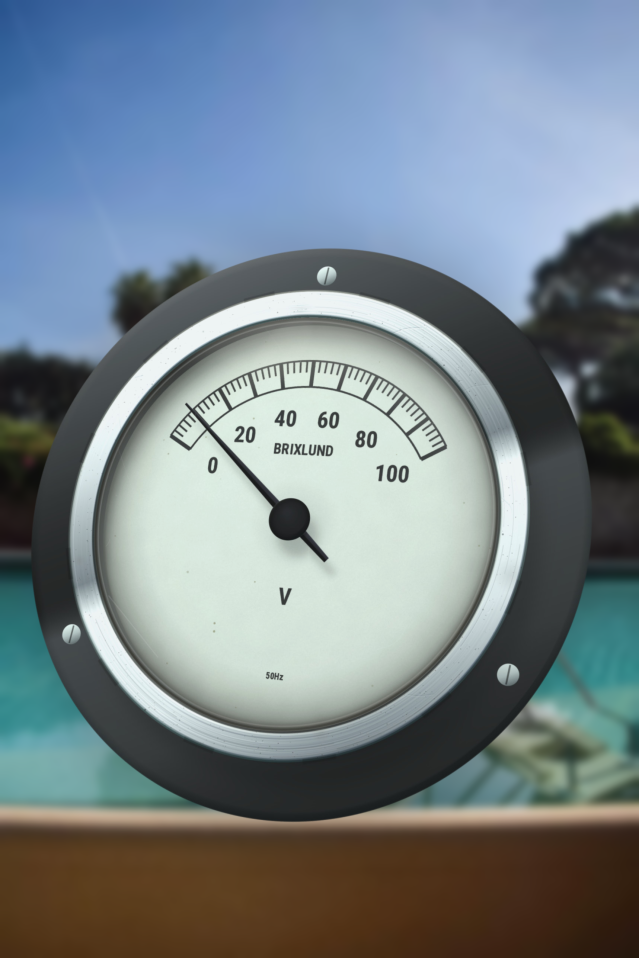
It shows 10
